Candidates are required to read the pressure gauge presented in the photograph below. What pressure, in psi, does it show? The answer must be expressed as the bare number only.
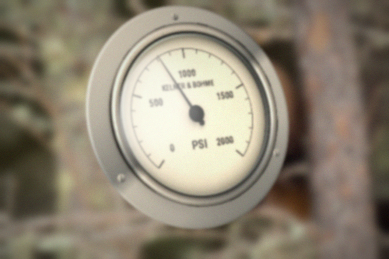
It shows 800
